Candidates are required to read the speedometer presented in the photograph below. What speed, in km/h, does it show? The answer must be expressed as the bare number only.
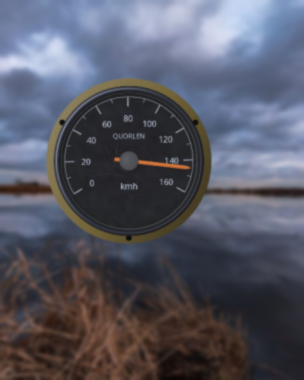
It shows 145
